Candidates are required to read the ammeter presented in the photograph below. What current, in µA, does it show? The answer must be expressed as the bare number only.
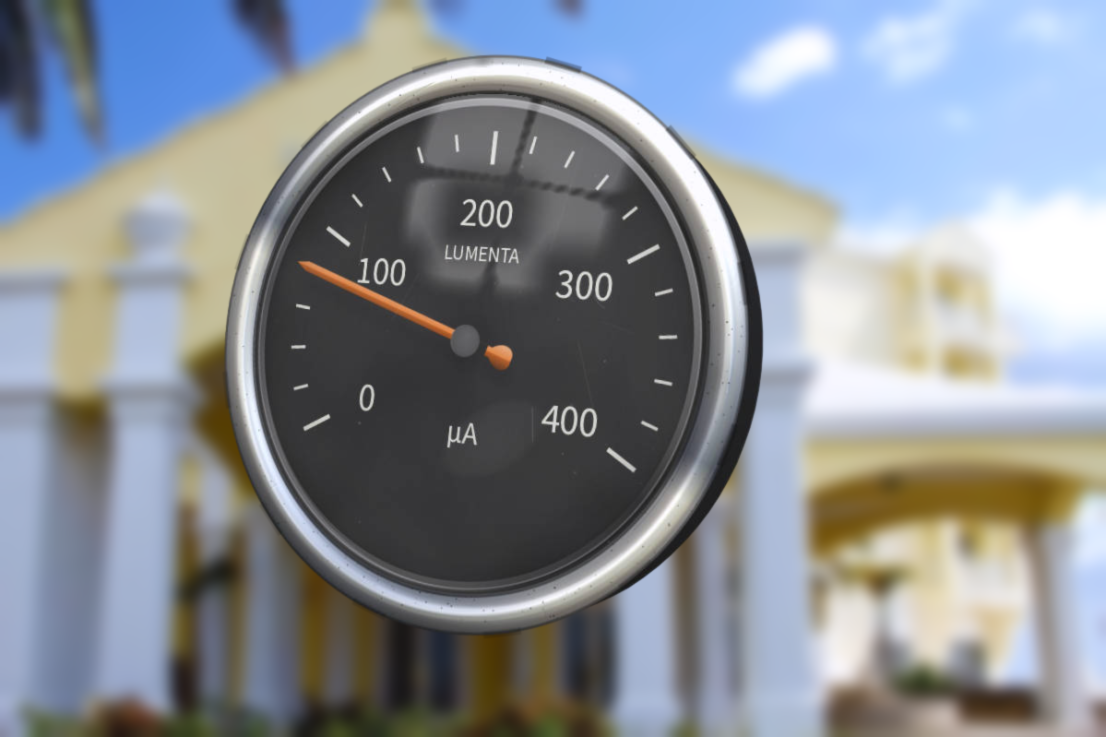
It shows 80
